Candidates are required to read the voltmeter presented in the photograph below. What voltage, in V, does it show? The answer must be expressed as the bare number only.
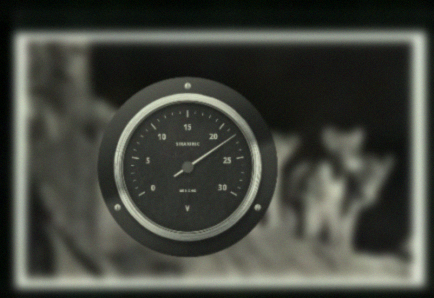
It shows 22
